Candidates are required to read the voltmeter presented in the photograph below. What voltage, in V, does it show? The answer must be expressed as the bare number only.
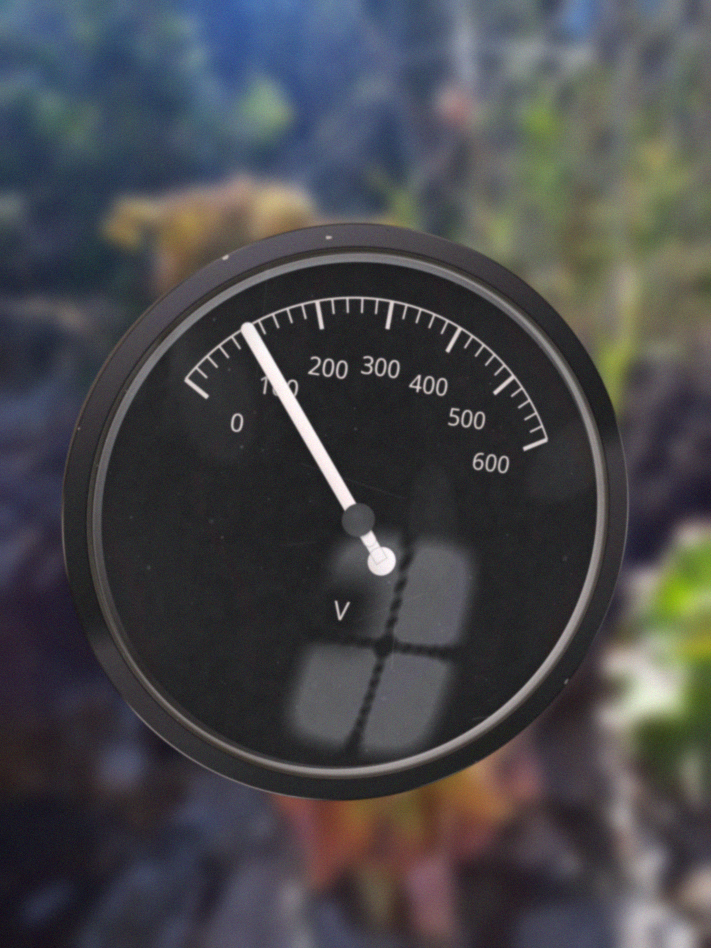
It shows 100
